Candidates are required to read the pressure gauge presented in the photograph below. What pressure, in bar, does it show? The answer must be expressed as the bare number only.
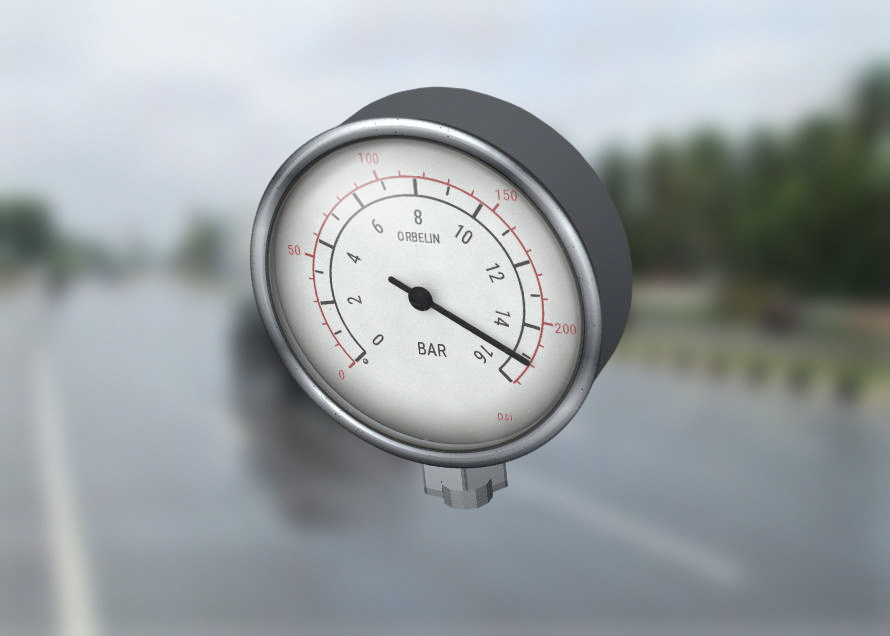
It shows 15
